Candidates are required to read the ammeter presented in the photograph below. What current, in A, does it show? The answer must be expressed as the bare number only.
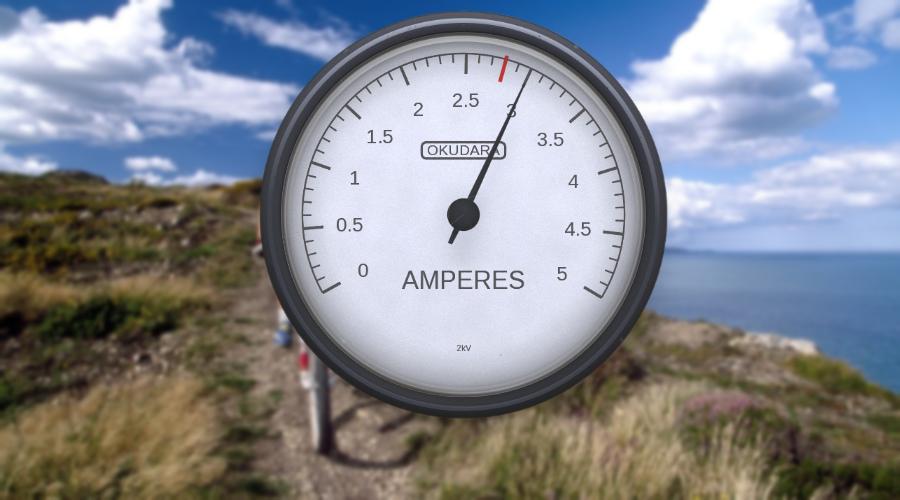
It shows 3
